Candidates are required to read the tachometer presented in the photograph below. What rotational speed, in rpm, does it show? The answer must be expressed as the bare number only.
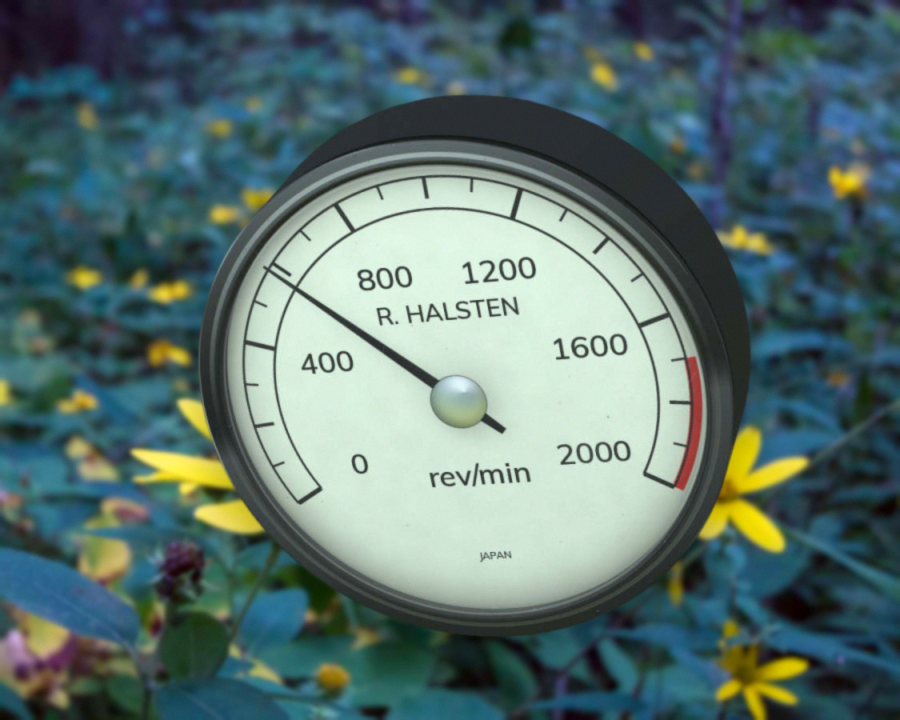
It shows 600
